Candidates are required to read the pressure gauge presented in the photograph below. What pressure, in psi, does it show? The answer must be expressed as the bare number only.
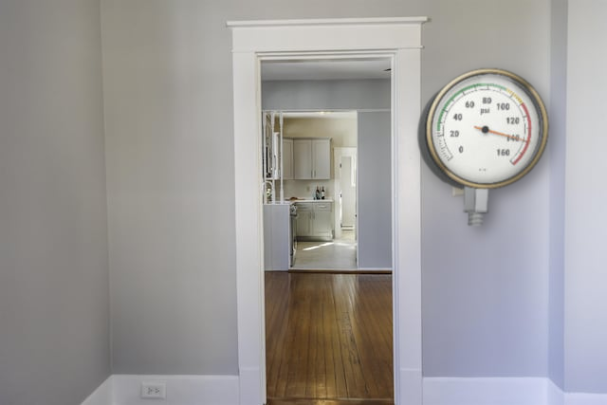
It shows 140
